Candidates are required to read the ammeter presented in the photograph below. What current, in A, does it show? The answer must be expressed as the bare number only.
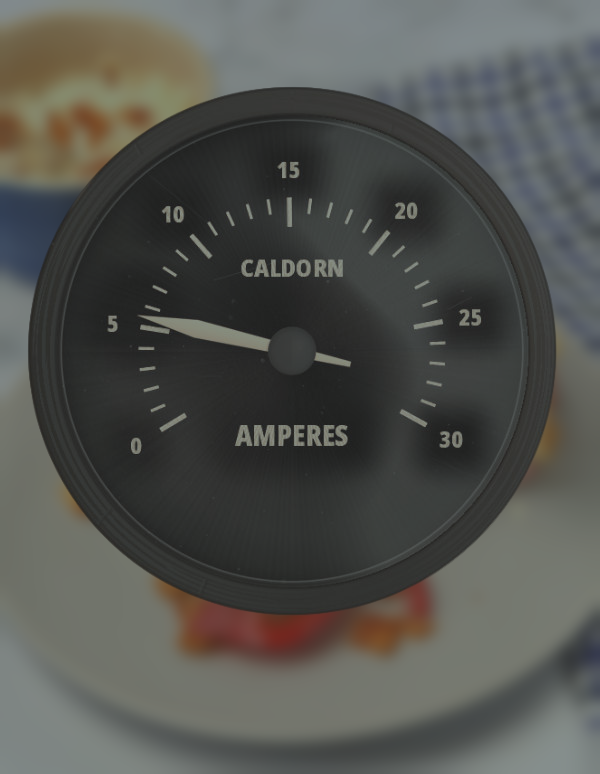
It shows 5.5
